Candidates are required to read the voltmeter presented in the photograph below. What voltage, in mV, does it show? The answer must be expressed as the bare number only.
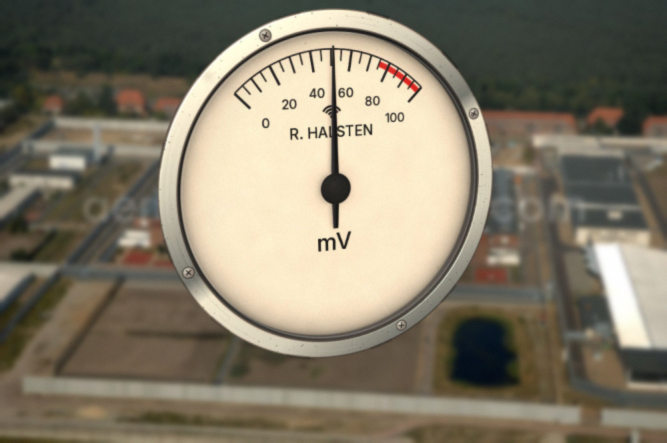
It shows 50
